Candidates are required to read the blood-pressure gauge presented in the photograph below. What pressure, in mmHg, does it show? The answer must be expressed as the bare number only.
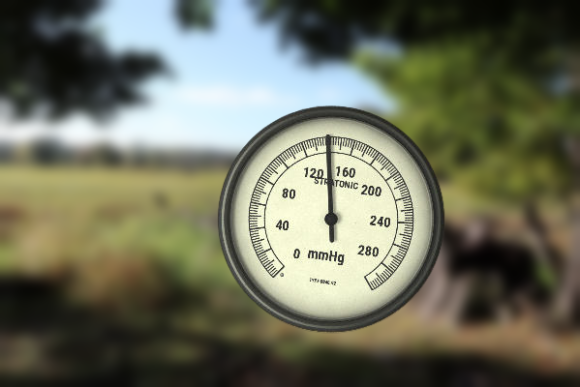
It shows 140
